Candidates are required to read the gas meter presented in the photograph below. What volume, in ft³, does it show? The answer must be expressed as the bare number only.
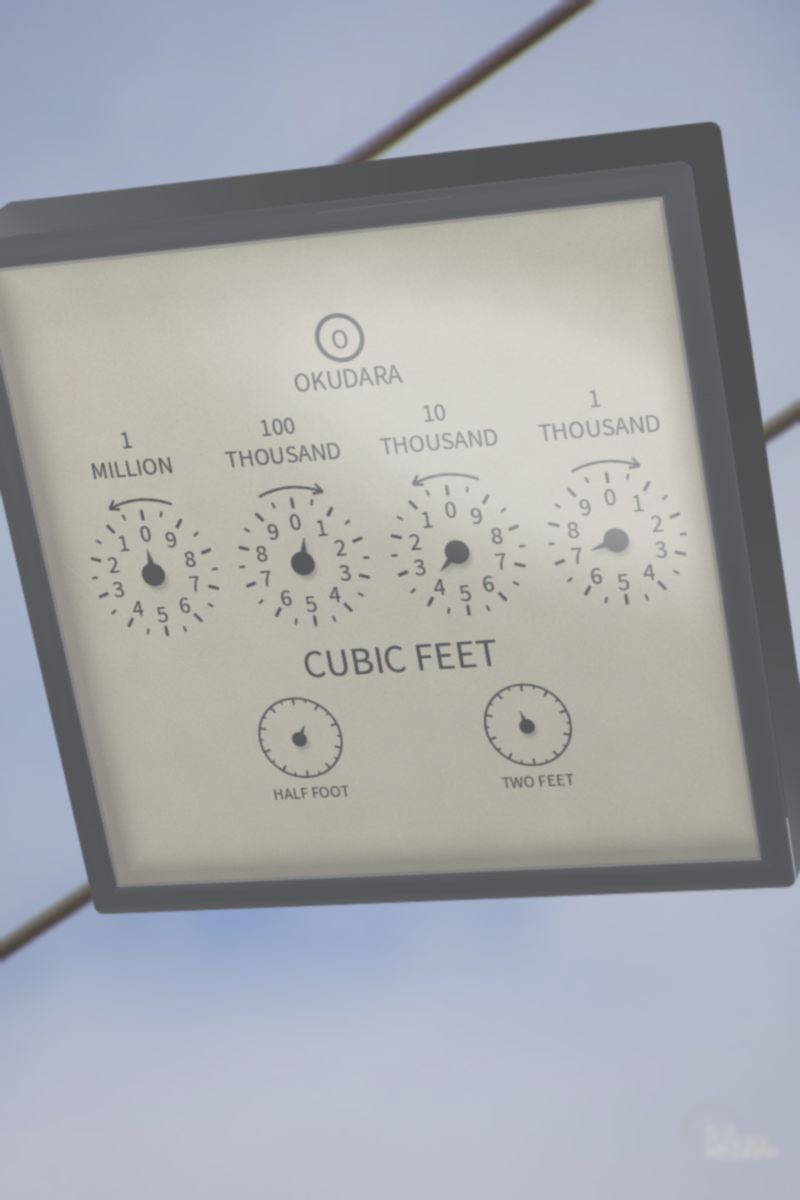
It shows 3700
